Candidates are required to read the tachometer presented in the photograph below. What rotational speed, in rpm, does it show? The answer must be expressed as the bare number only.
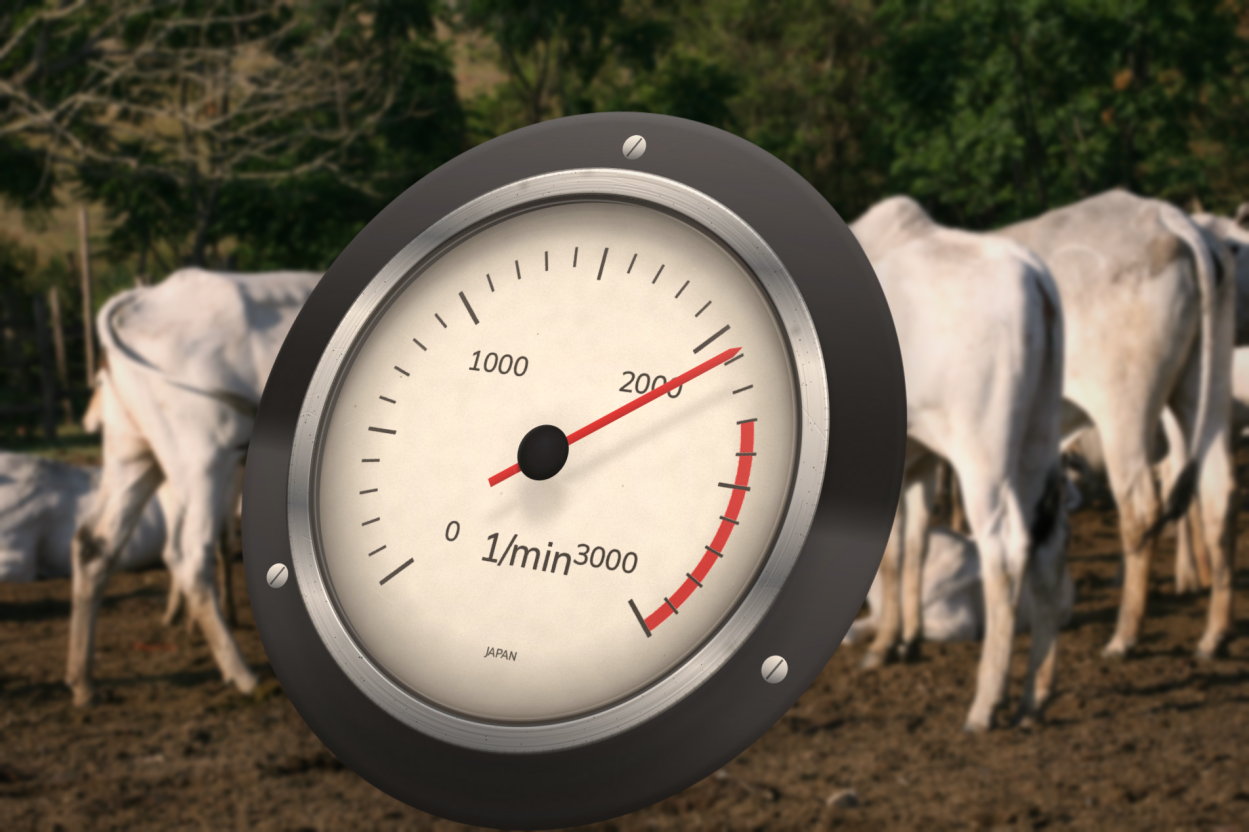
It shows 2100
